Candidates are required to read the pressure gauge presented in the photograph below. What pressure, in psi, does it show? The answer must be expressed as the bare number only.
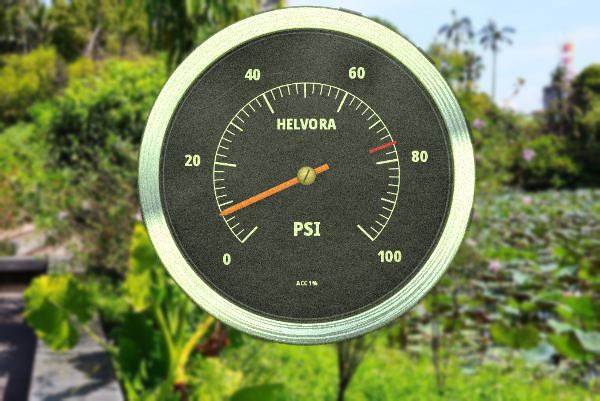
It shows 8
